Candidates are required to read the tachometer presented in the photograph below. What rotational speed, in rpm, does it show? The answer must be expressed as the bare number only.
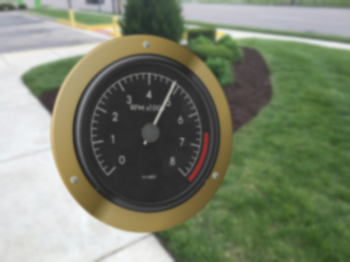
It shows 4800
